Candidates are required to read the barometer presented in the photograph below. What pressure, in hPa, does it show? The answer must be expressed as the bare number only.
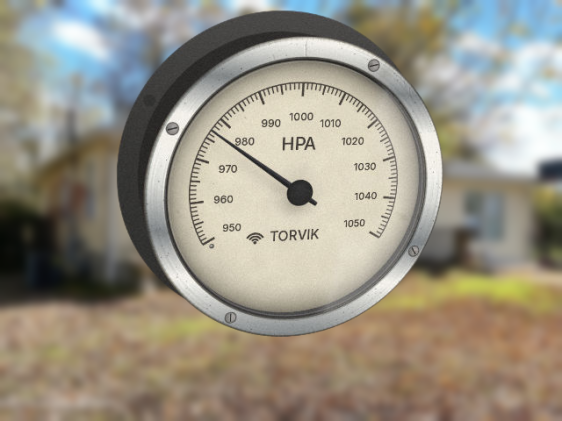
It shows 977
